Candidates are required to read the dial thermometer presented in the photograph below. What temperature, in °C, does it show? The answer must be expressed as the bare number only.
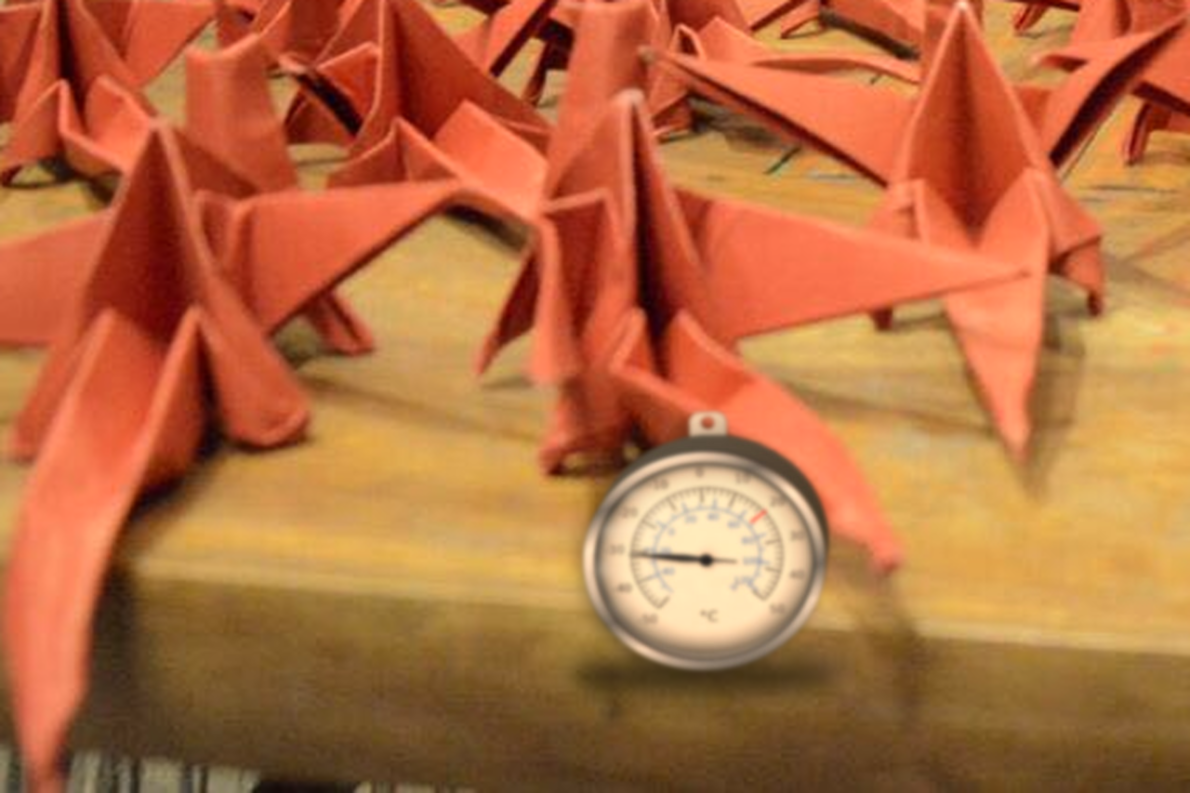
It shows -30
